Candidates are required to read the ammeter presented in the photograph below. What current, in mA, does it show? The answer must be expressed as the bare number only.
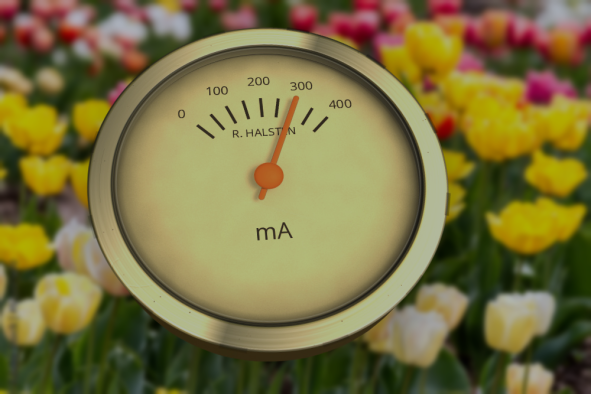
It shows 300
